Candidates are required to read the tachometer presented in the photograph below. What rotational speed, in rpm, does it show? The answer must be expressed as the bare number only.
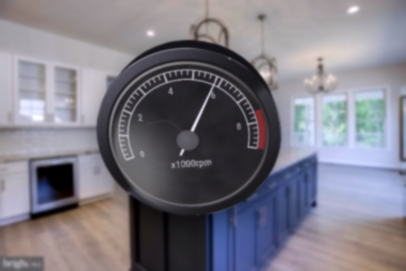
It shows 5800
